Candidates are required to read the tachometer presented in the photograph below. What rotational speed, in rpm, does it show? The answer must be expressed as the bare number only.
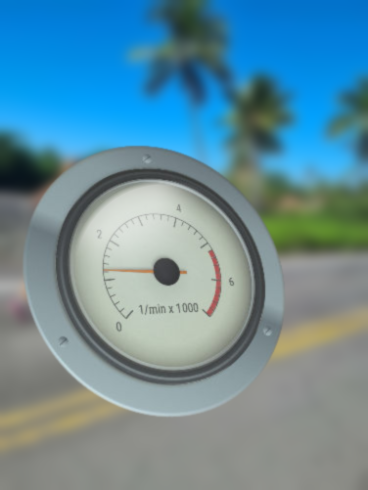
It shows 1200
